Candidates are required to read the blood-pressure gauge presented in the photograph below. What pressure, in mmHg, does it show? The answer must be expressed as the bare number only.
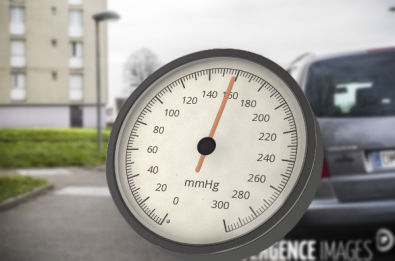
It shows 160
